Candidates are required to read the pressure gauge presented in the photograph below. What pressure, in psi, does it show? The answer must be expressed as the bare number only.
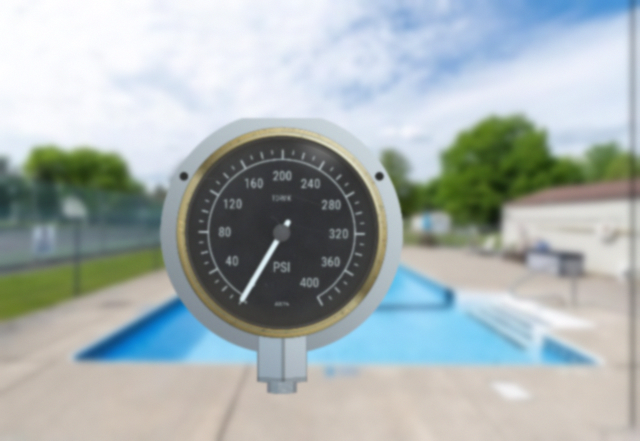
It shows 0
